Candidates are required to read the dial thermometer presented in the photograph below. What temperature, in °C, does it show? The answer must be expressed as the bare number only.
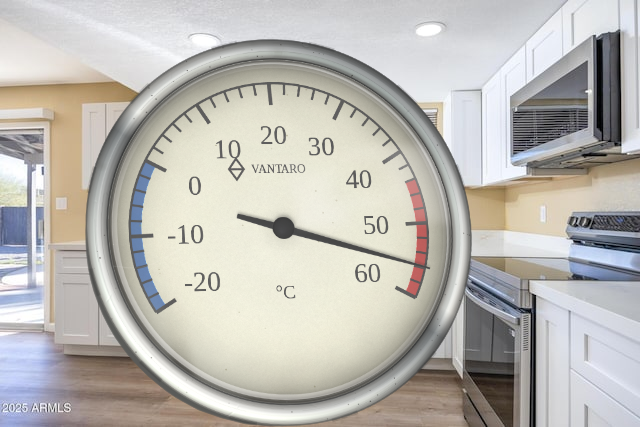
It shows 56
